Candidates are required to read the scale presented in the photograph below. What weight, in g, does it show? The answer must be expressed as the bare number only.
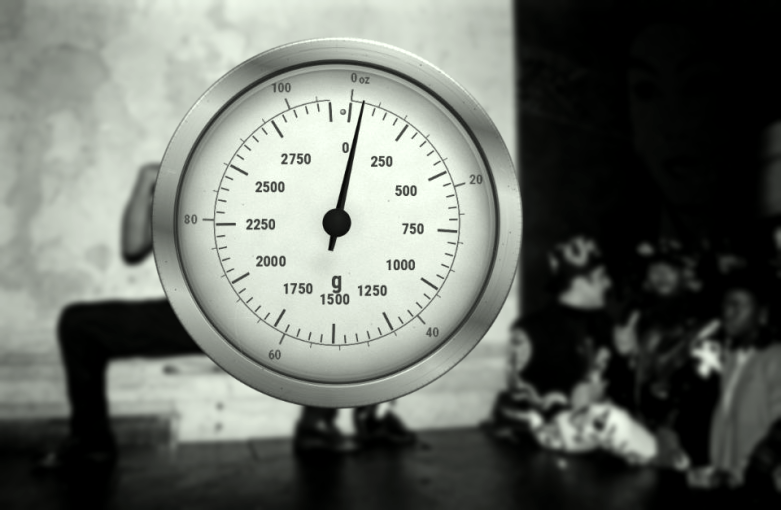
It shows 50
